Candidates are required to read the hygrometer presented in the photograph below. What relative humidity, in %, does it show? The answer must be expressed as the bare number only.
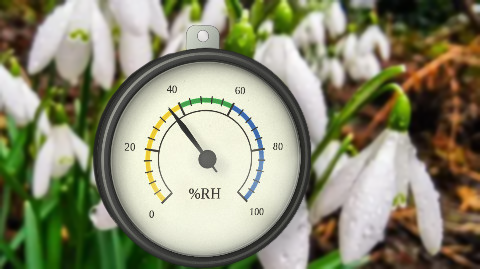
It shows 36
